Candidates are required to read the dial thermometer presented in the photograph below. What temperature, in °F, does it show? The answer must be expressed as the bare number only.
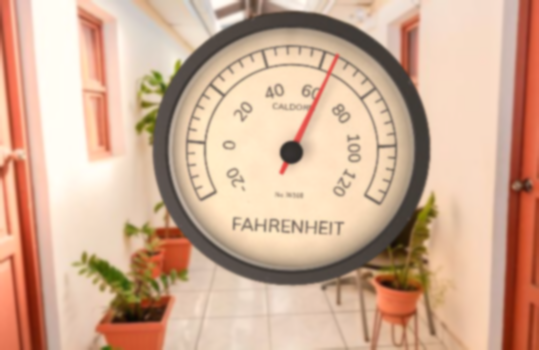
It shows 64
